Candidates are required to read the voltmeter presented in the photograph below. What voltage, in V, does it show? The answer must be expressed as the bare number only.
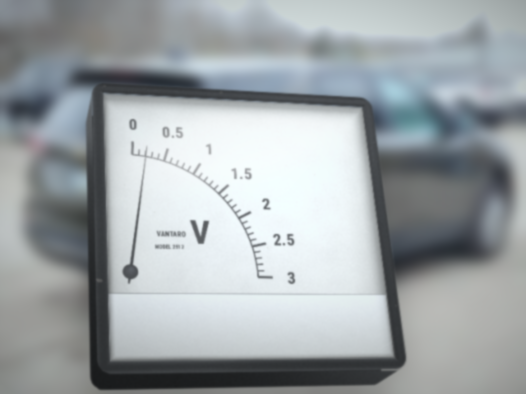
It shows 0.2
